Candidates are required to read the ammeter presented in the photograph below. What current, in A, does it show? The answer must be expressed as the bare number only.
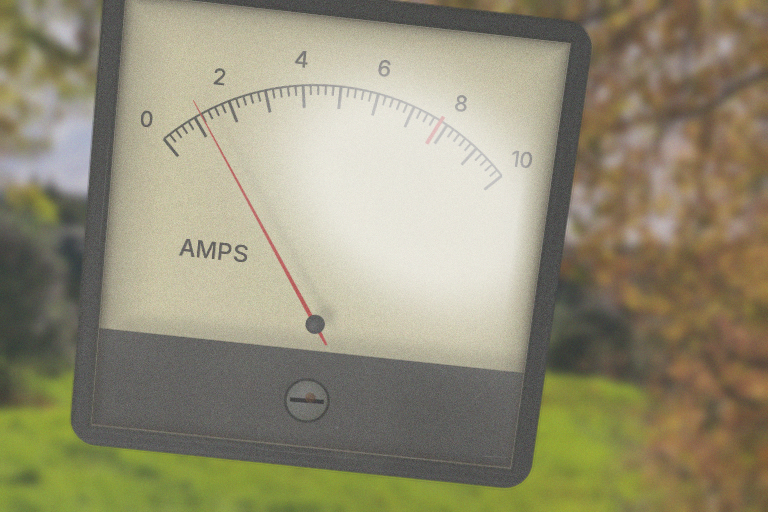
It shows 1.2
